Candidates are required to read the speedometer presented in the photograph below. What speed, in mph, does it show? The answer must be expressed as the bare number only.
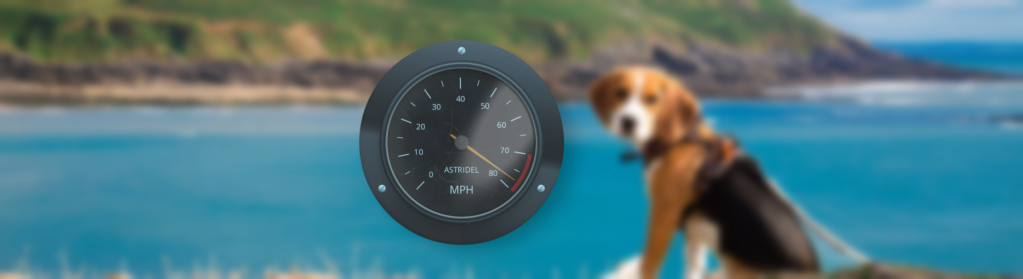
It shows 77.5
